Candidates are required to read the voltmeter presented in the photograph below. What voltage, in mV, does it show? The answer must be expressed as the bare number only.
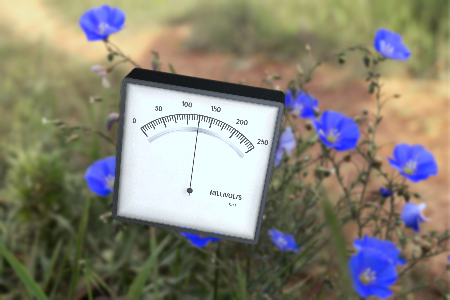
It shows 125
